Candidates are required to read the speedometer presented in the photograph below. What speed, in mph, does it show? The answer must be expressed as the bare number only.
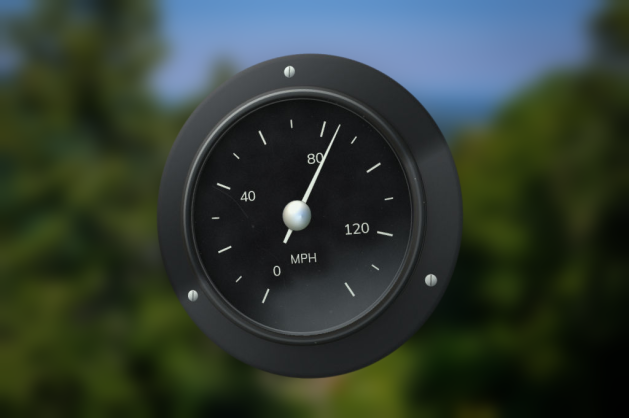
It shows 85
